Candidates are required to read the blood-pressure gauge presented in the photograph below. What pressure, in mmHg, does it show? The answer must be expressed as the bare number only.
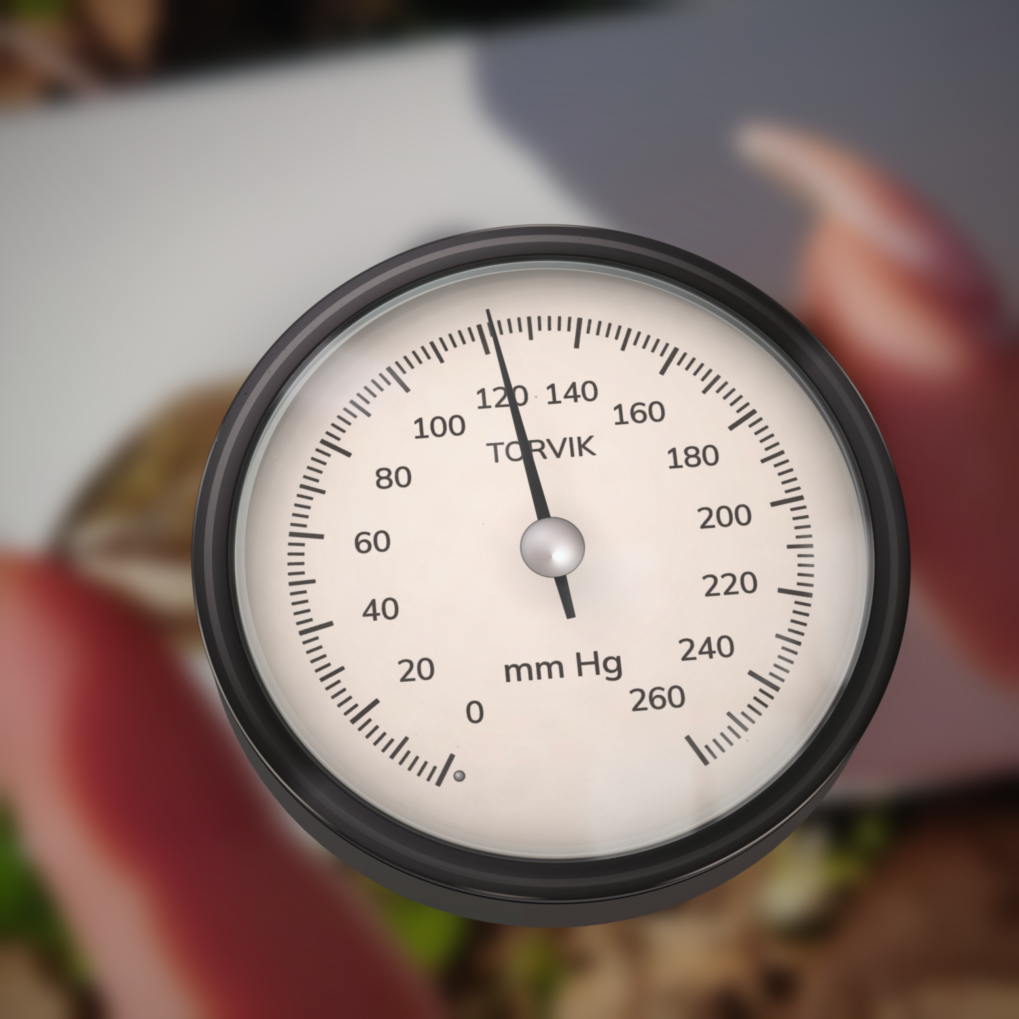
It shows 122
